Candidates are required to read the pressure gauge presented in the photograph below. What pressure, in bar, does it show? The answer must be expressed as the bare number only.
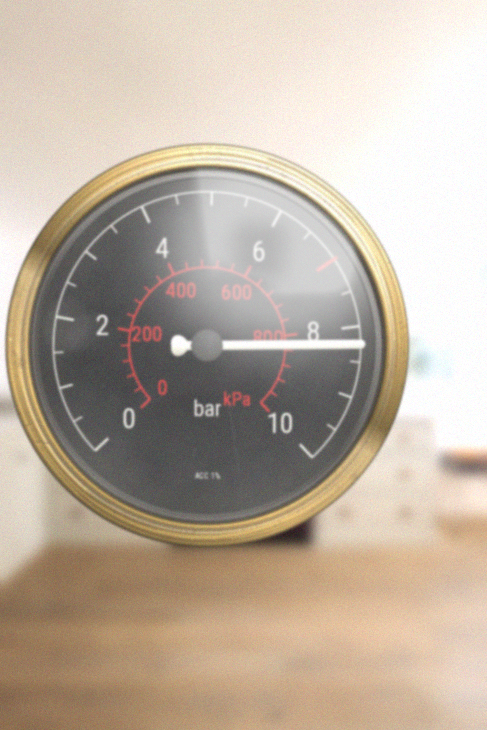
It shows 8.25
